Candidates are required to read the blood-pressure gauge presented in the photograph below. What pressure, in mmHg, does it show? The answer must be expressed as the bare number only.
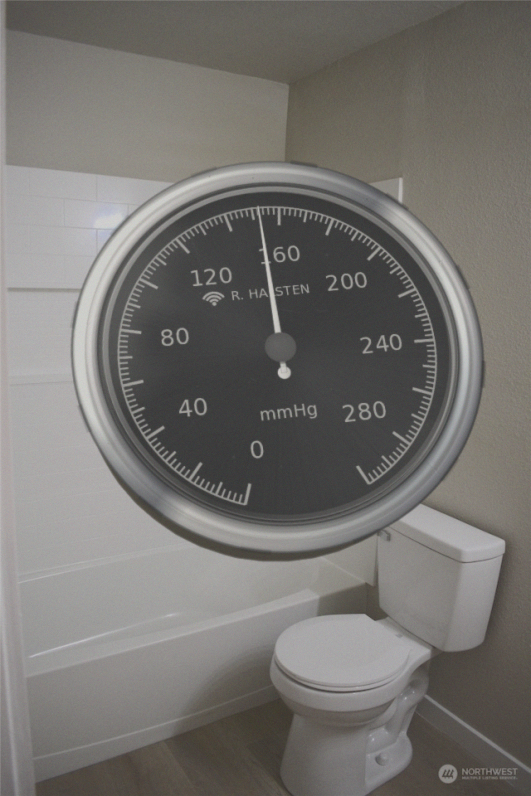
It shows 152
